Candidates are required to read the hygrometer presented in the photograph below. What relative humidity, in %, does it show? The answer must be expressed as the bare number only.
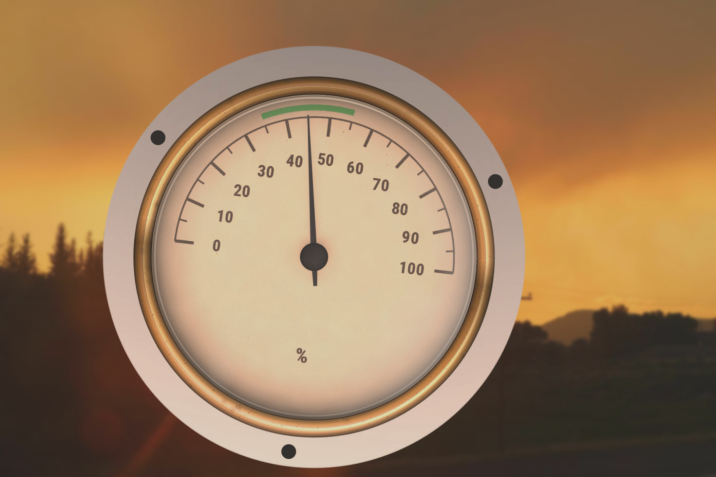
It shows 45
